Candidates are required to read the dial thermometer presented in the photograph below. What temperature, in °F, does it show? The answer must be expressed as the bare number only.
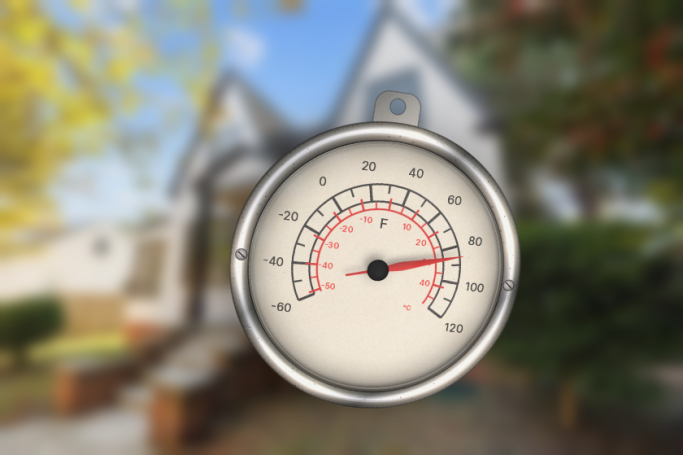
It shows 85
